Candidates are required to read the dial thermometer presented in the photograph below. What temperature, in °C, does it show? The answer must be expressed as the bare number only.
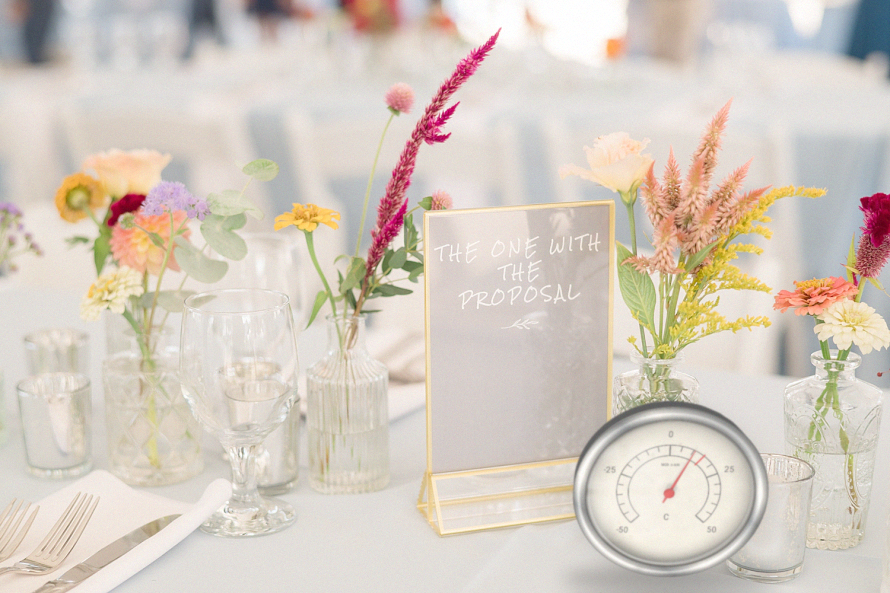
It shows 10
